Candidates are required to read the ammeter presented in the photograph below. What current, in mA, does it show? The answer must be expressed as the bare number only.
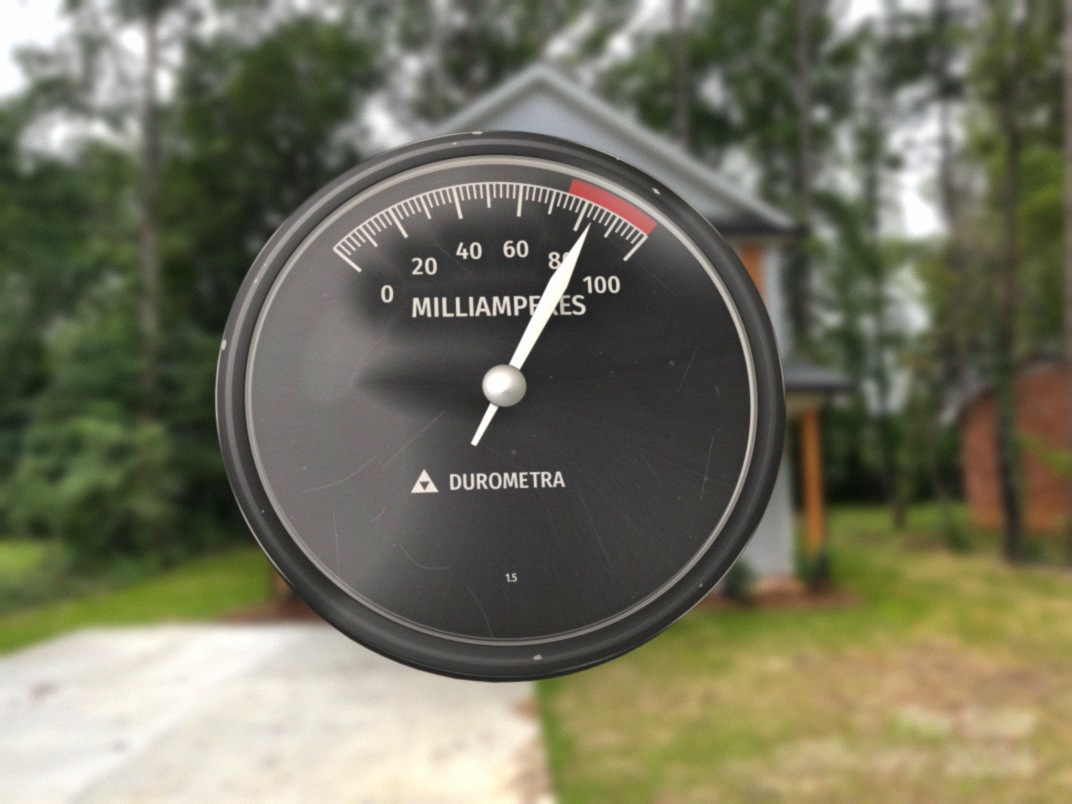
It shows 84
